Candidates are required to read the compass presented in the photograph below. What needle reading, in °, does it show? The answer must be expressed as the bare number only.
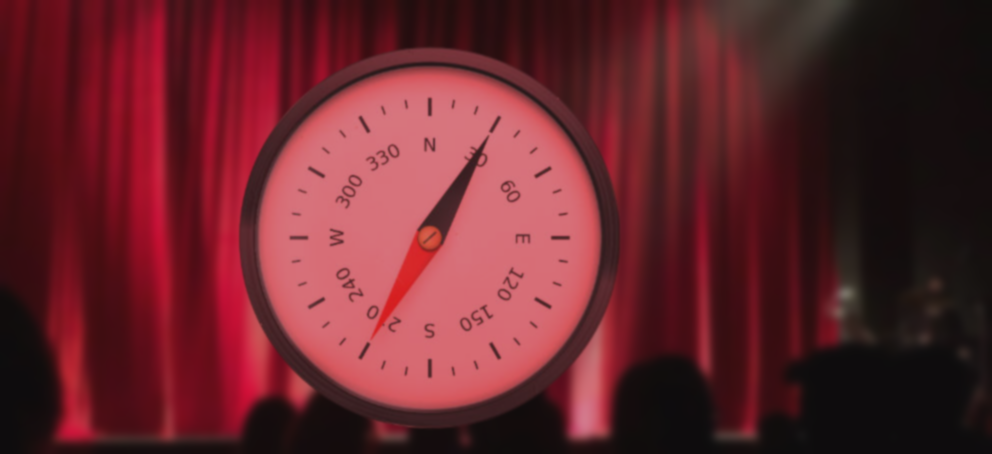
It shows 210
